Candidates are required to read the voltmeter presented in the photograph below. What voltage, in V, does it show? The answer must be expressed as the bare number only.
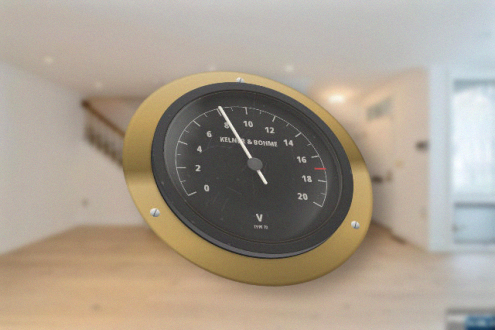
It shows 8
